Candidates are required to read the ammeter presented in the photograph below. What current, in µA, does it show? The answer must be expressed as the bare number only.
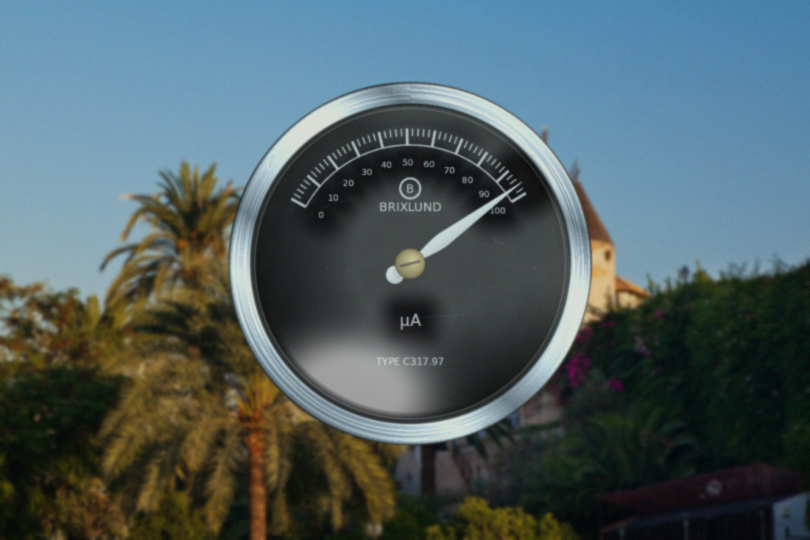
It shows 96
